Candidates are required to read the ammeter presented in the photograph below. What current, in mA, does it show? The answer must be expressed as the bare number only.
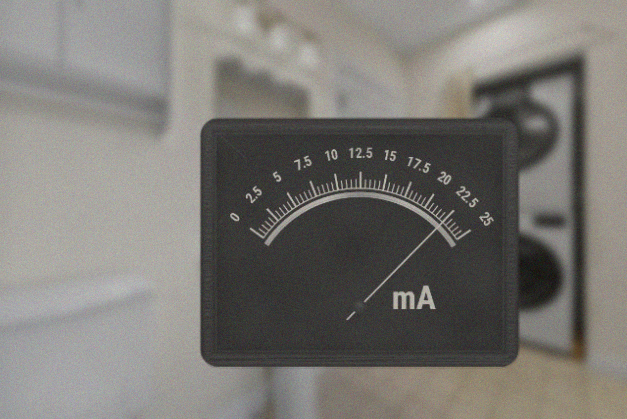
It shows 22.5
